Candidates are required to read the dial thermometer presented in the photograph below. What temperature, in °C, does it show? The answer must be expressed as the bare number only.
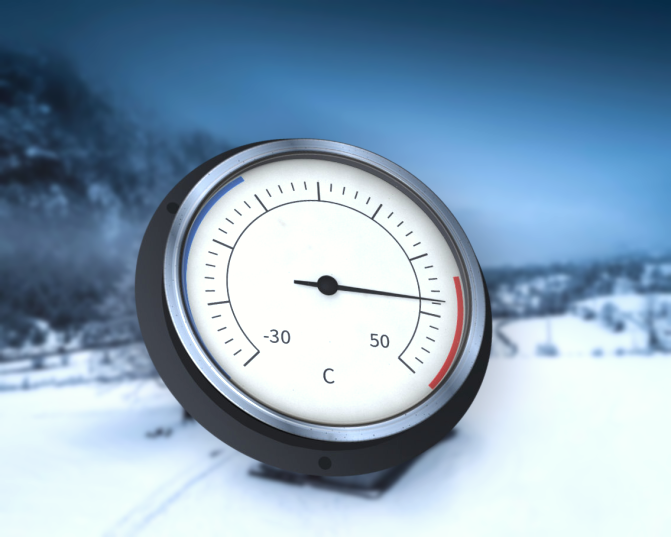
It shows 38
